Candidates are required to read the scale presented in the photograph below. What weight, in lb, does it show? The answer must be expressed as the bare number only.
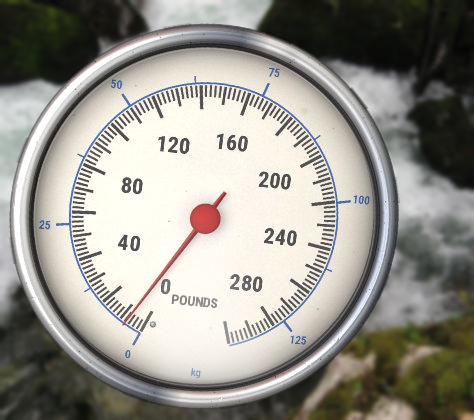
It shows 8
